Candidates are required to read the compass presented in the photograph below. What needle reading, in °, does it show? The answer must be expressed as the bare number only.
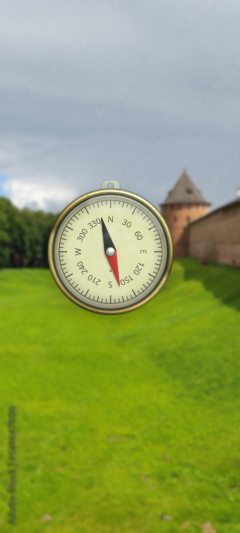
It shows 165
